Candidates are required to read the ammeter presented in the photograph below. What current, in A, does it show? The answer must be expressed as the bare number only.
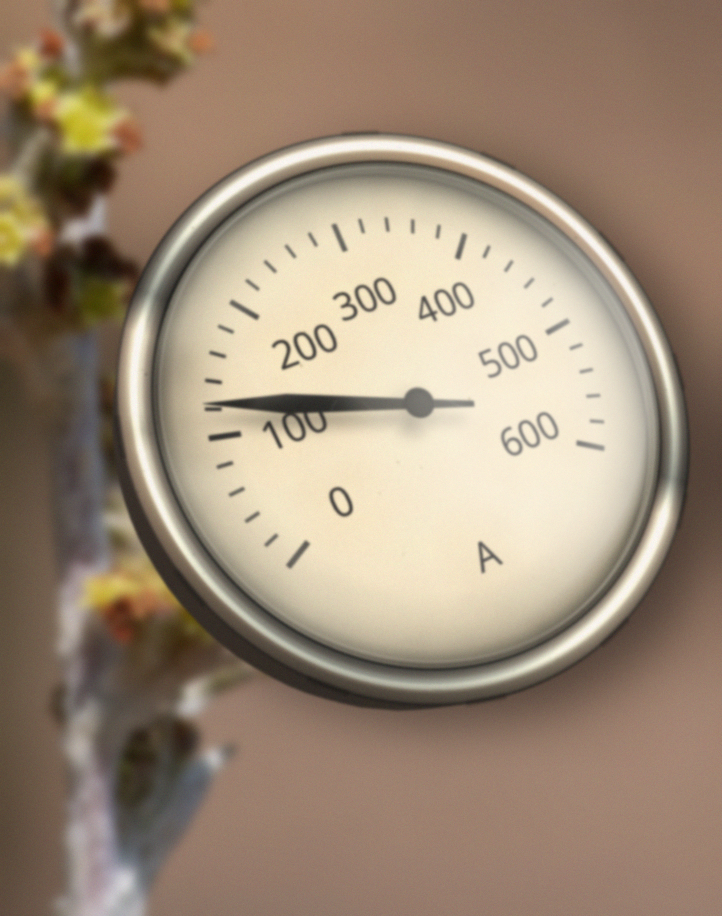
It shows 120
